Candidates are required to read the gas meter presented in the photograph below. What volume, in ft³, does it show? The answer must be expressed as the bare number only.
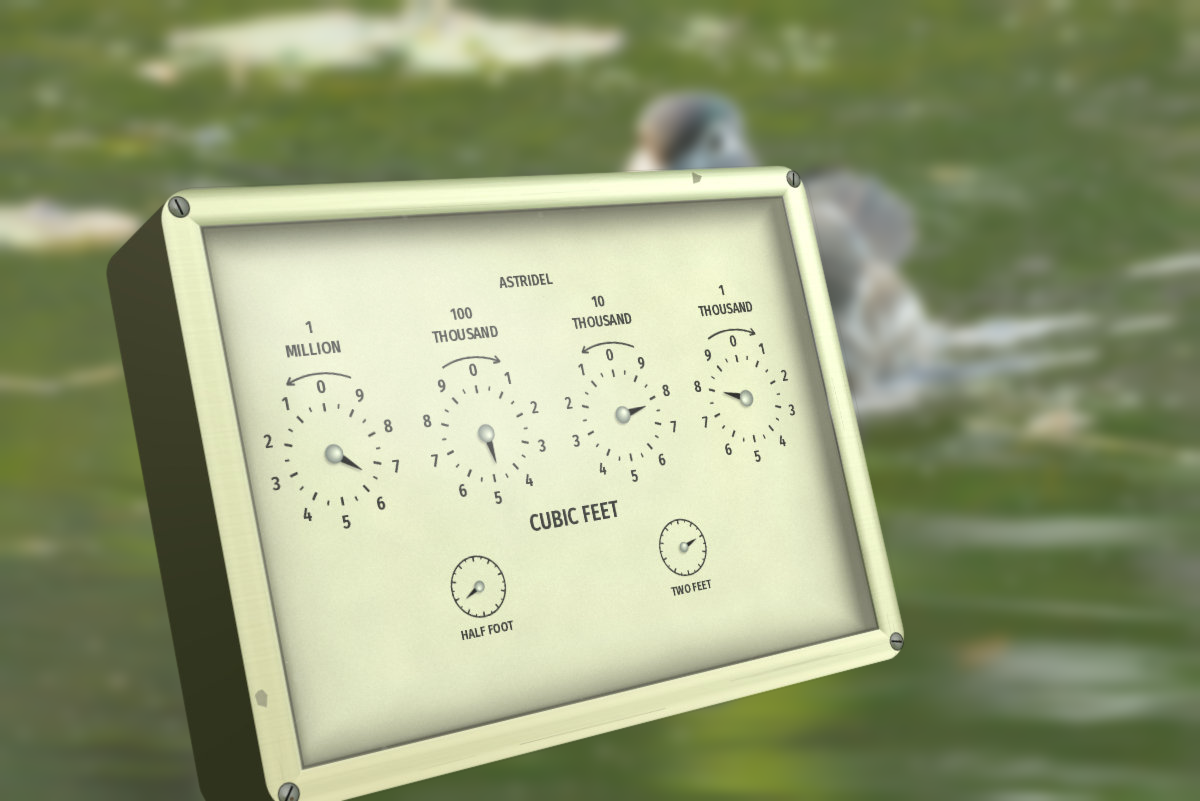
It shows 647800
